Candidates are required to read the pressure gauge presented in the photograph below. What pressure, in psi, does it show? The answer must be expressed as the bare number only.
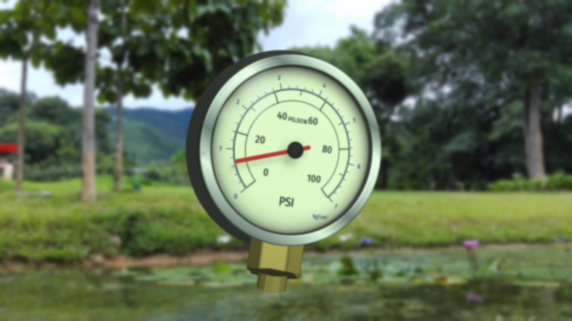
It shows 10
